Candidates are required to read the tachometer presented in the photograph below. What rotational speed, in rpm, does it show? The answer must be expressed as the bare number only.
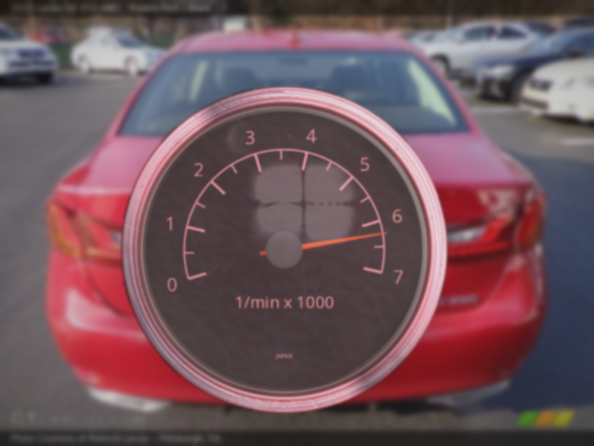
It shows 6250
